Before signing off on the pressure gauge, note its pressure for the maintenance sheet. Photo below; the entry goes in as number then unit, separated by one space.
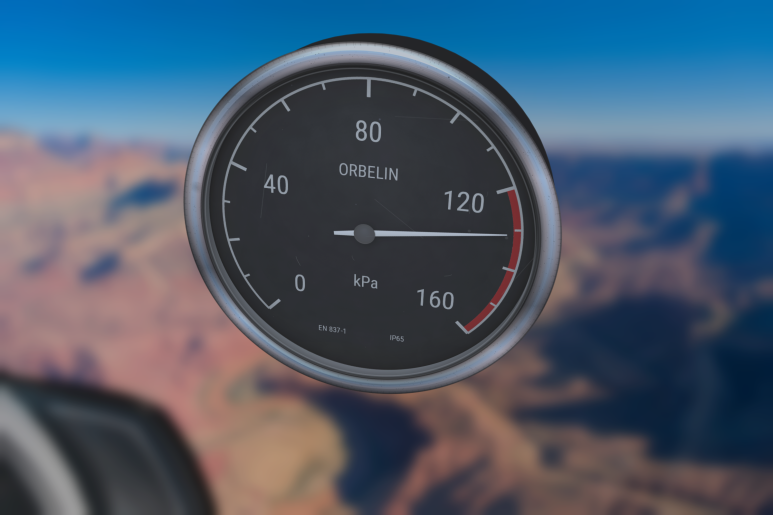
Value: 130 kPa
